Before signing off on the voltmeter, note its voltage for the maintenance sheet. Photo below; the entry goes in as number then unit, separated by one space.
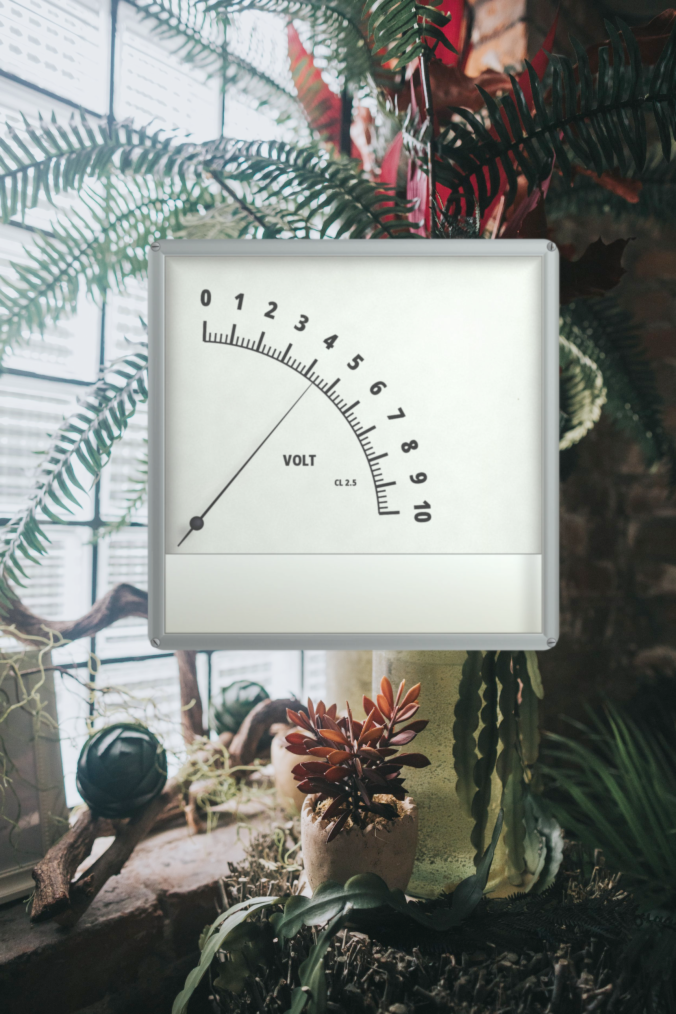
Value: 4.4 V
